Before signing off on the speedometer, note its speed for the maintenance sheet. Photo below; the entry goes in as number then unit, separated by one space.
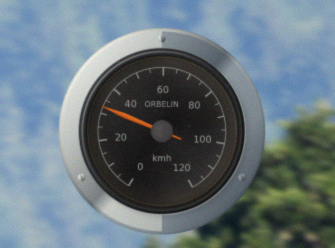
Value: 32.5 km/h
